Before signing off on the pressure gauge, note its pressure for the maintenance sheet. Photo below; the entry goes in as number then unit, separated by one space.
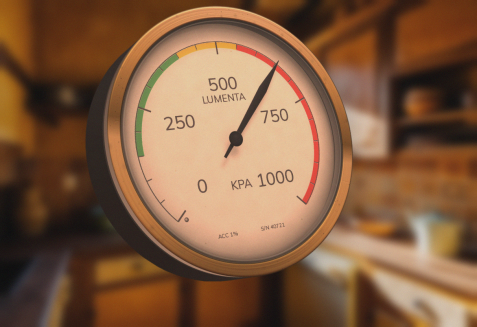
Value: 650 kPa
